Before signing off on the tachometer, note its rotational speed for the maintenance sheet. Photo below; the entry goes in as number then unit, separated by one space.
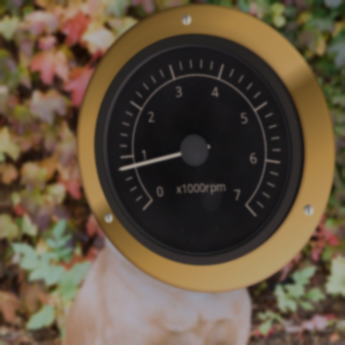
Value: 800 rpm
